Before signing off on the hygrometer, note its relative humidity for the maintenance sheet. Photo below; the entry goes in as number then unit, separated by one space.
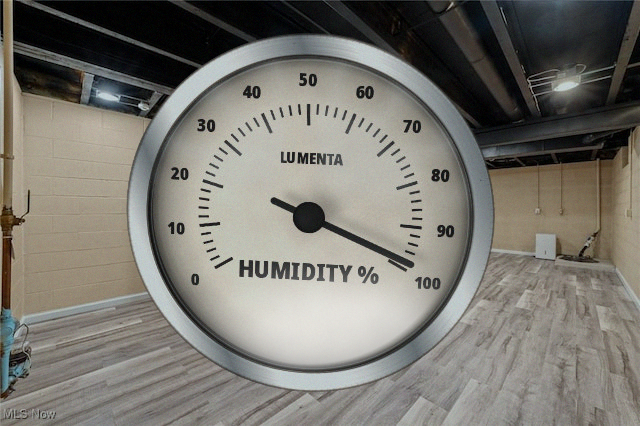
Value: 98 %
